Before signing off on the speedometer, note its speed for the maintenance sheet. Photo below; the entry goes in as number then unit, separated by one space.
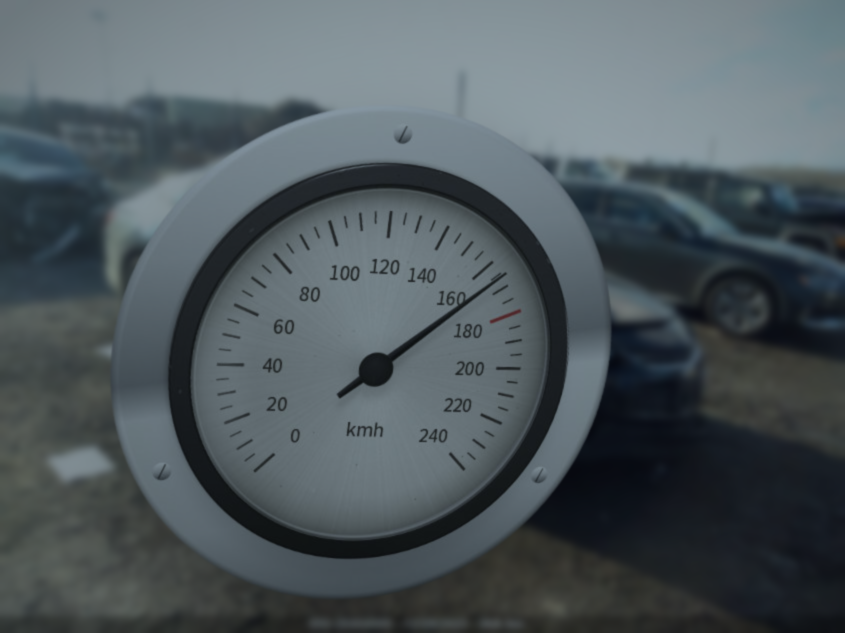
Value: 165 km/h
